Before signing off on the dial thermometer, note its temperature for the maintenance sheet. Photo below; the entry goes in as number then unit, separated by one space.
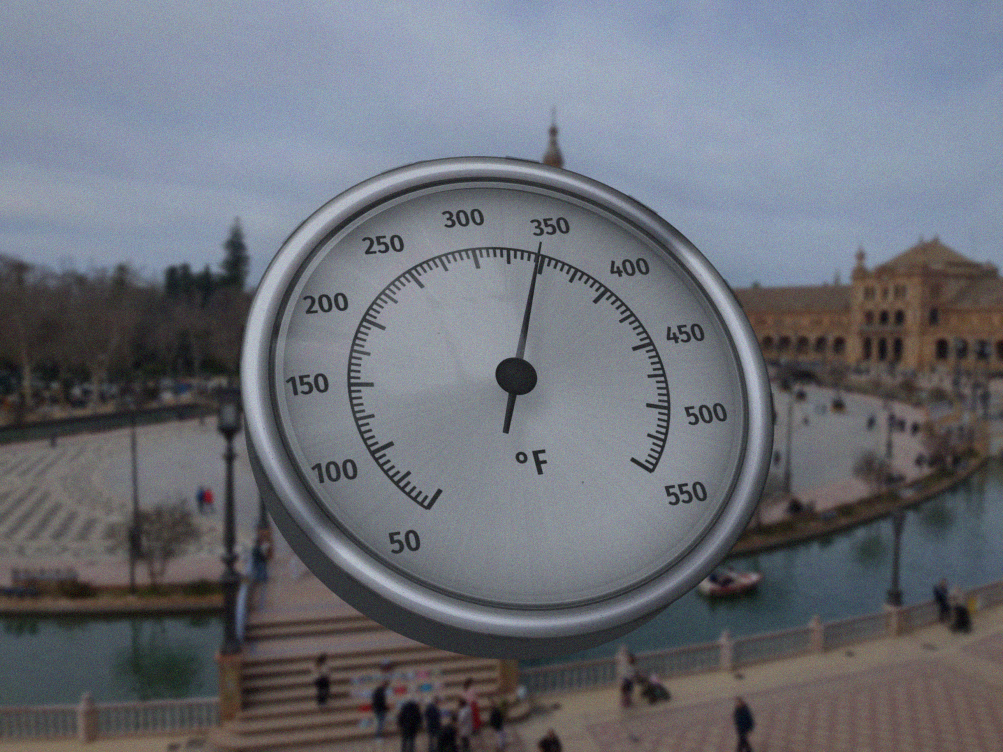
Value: 345 °F
